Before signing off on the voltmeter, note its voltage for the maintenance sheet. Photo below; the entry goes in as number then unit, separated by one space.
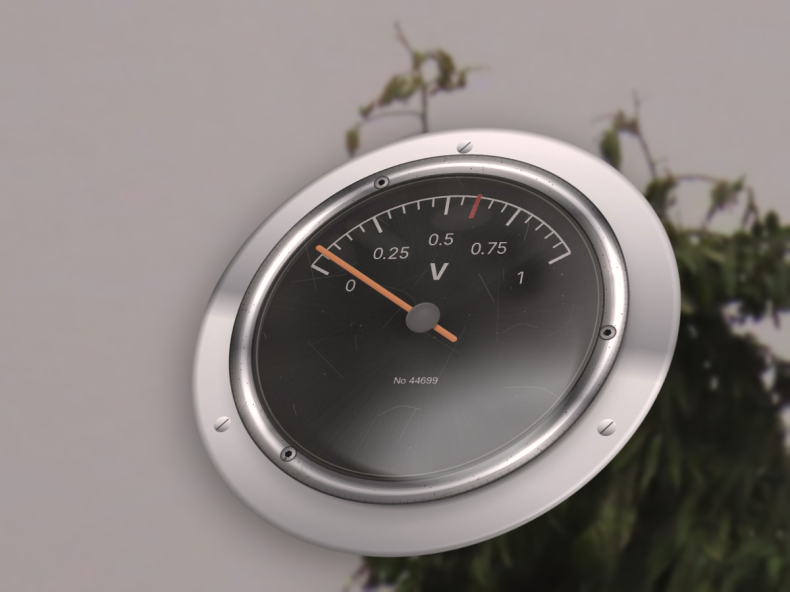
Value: 0.05 V
